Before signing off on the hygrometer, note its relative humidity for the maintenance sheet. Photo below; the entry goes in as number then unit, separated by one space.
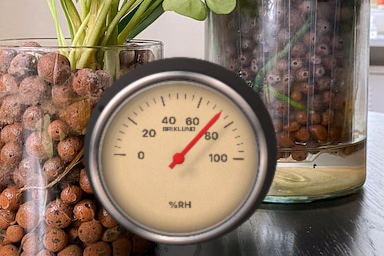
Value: 72 %
